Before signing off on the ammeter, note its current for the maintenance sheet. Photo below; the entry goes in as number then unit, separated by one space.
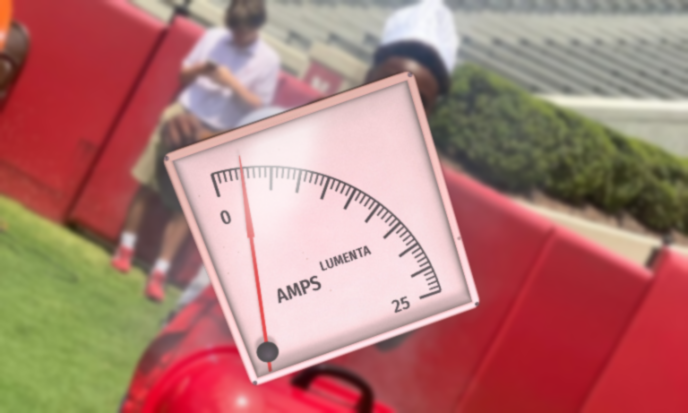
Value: 2.5 A
